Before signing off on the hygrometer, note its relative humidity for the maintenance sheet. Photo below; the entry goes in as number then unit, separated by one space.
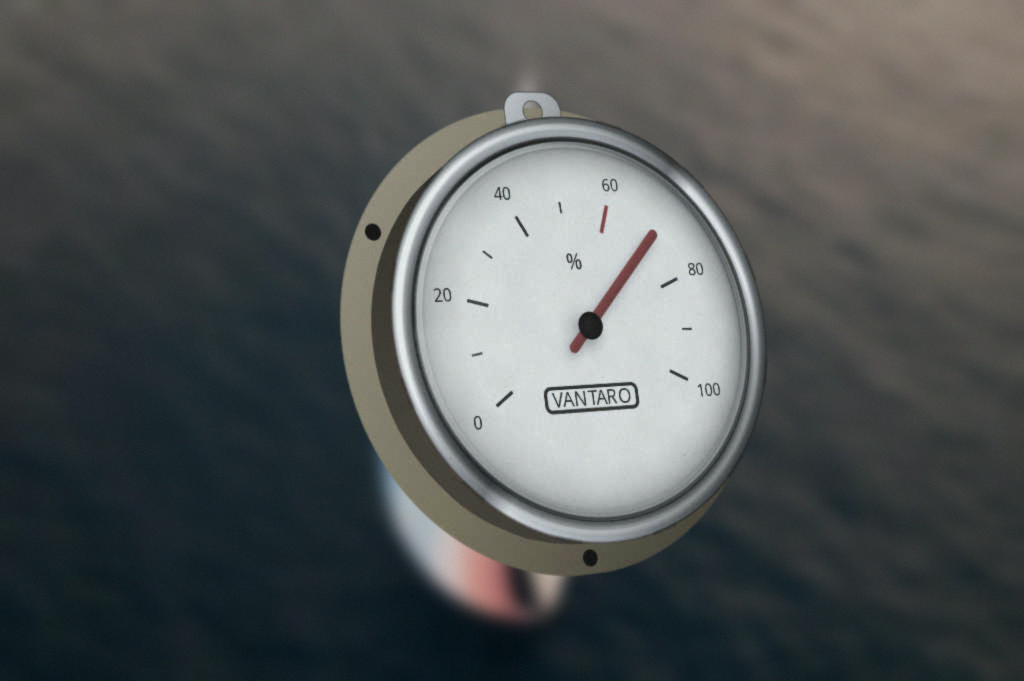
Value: 70 %
